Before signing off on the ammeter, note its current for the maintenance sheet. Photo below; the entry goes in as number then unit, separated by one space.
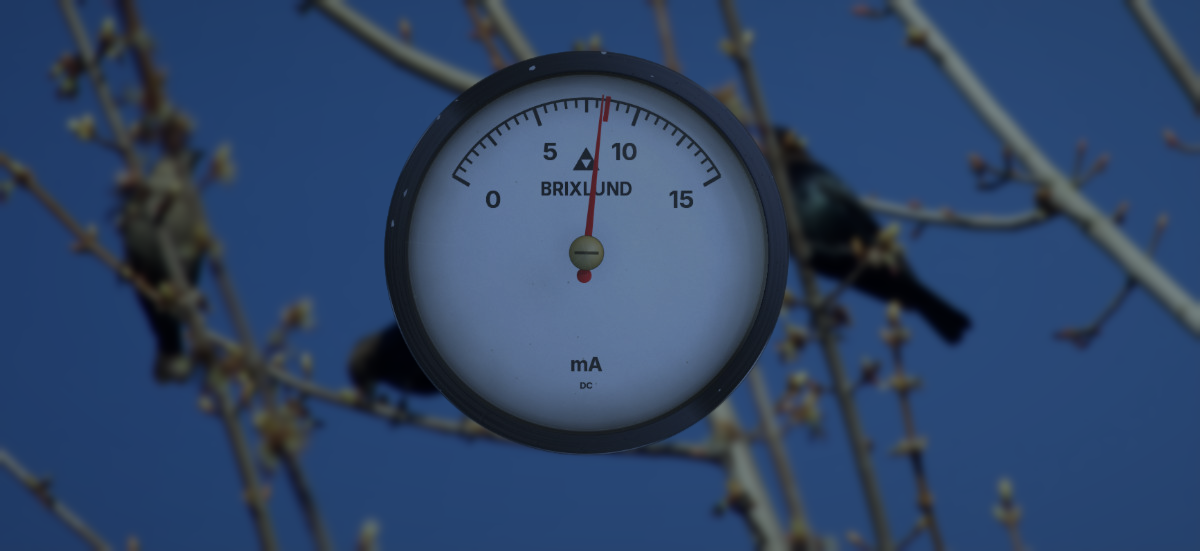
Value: 8.25 mA
